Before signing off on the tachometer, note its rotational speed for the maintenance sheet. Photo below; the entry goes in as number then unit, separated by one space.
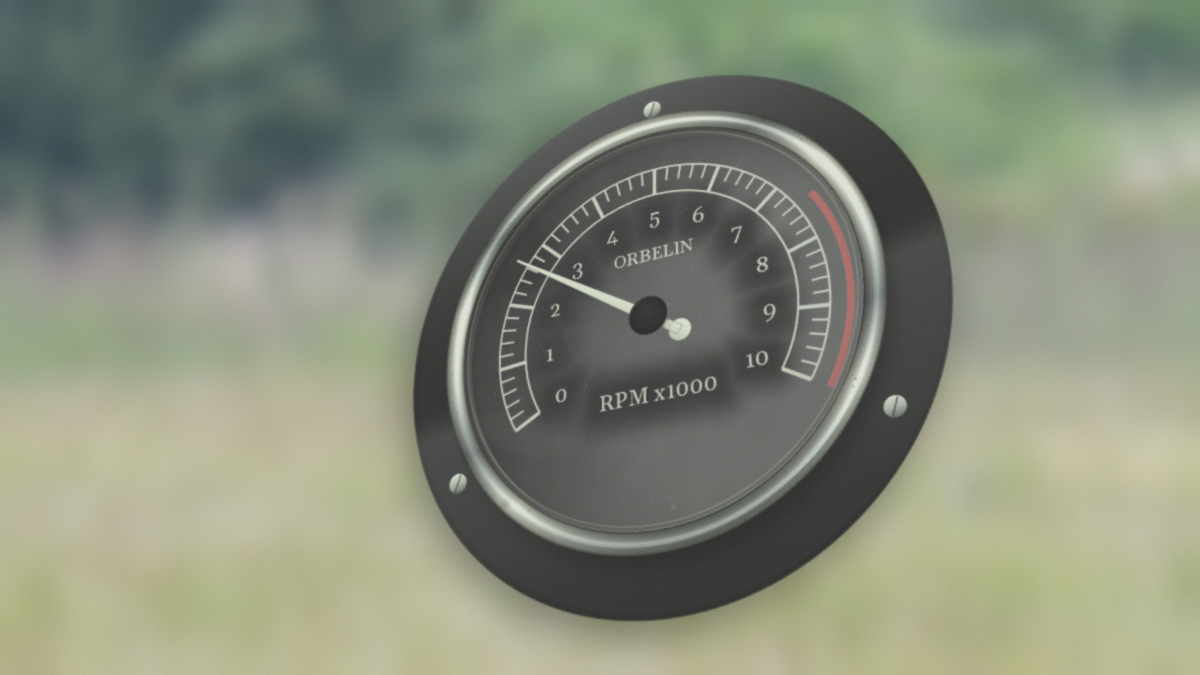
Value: 2600 rpm
